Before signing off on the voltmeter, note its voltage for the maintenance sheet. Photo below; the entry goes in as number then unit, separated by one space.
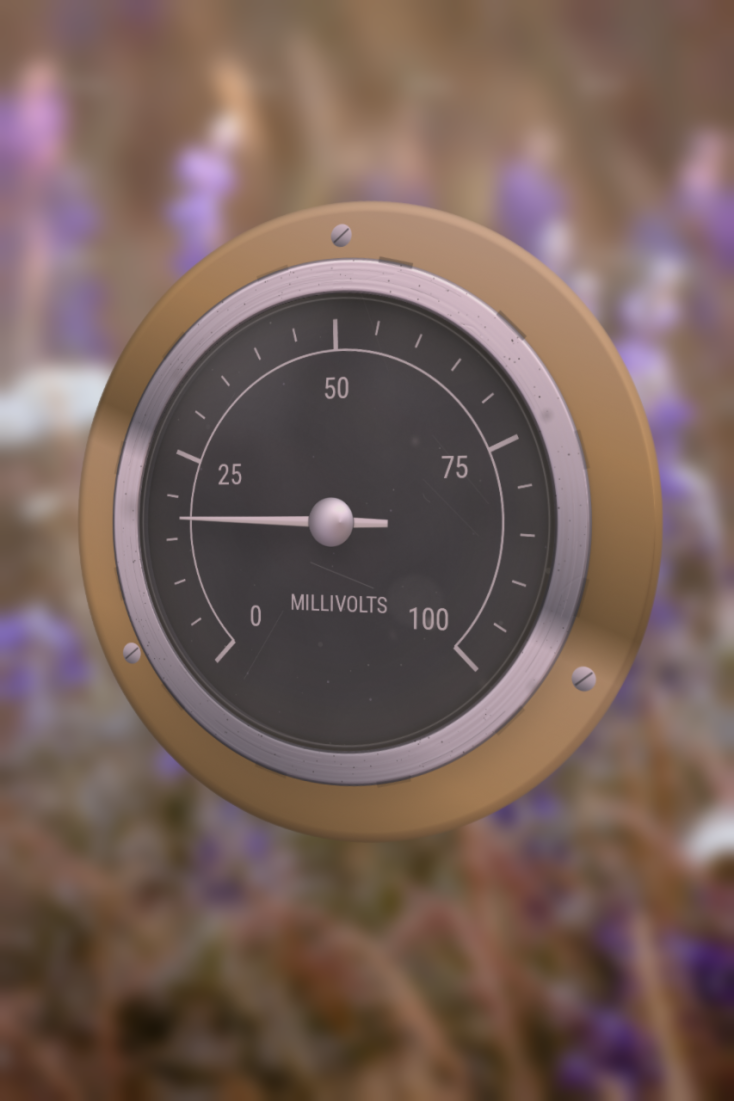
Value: 17.5 mV
